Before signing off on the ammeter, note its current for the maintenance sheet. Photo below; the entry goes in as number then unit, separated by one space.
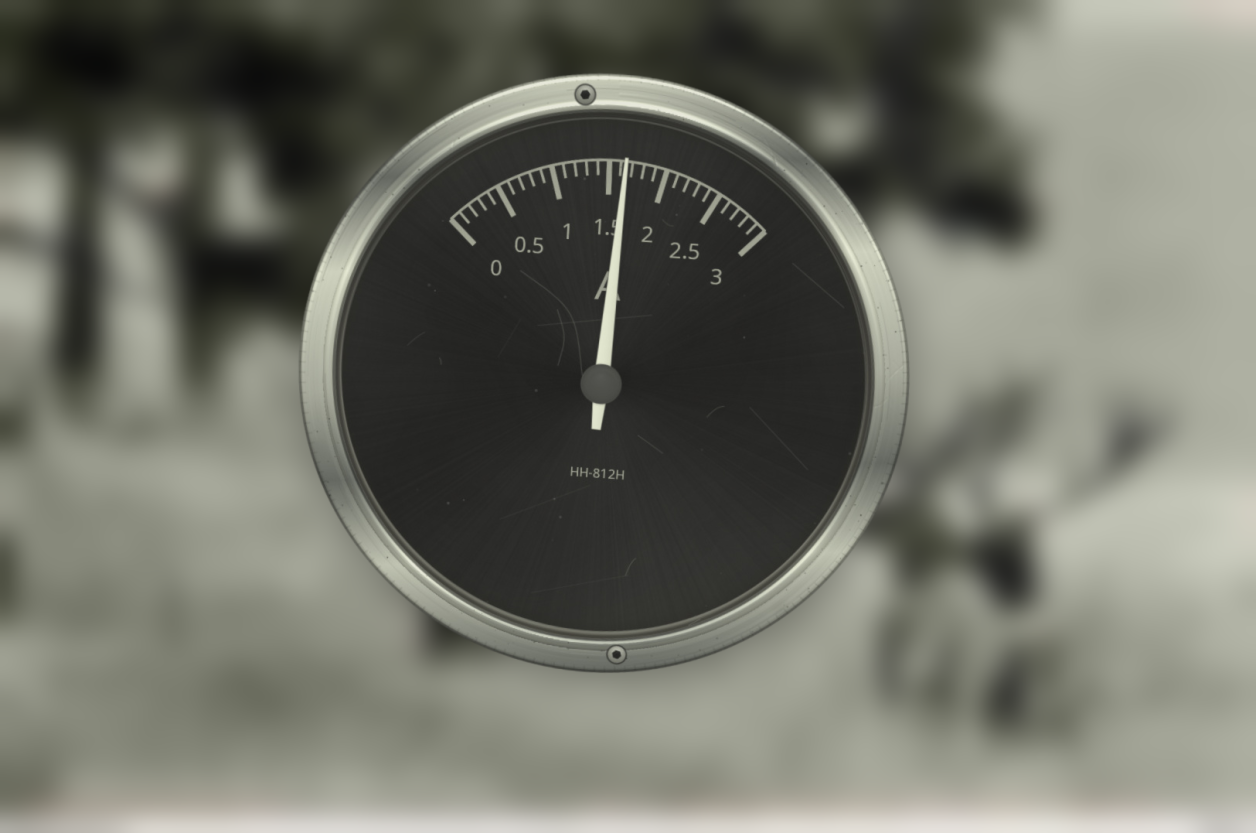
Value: 1.65 A
